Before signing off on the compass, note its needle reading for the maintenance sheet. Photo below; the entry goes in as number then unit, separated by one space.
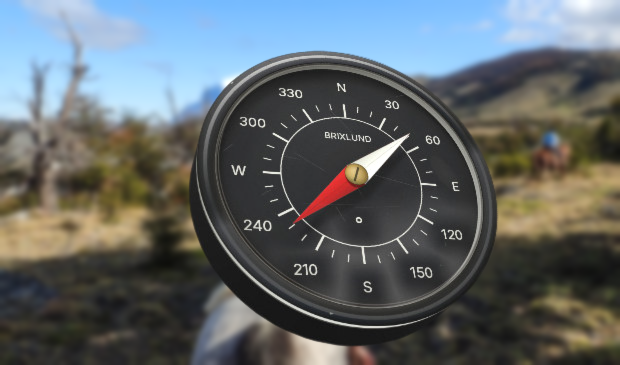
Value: 230 °
